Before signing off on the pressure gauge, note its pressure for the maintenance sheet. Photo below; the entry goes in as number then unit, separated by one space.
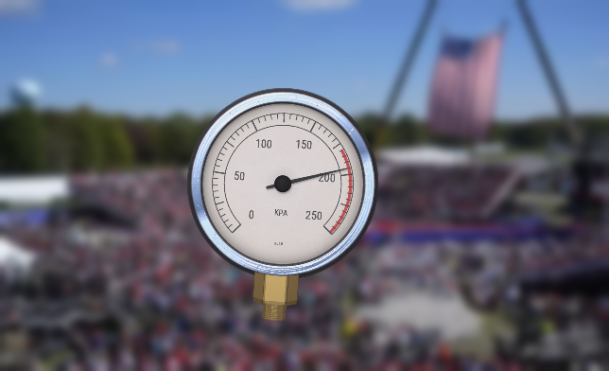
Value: 195 kPa
